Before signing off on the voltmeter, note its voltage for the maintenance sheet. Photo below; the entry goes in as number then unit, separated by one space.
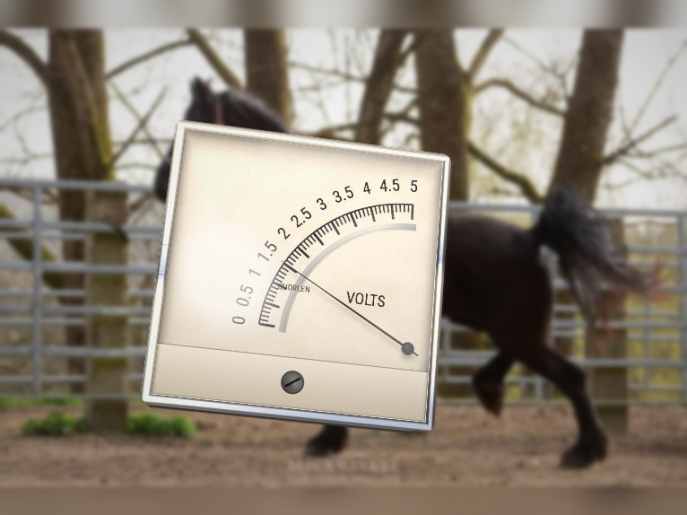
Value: 1.5 V
